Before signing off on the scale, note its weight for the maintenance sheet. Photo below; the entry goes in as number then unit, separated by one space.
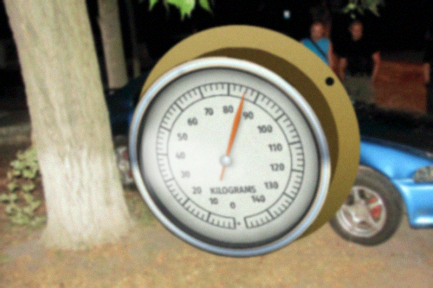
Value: 86 kg
